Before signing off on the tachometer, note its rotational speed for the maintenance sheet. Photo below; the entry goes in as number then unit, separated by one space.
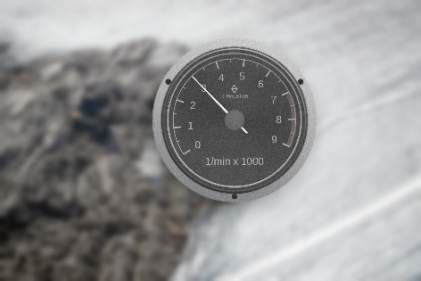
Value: 3000 rpm
